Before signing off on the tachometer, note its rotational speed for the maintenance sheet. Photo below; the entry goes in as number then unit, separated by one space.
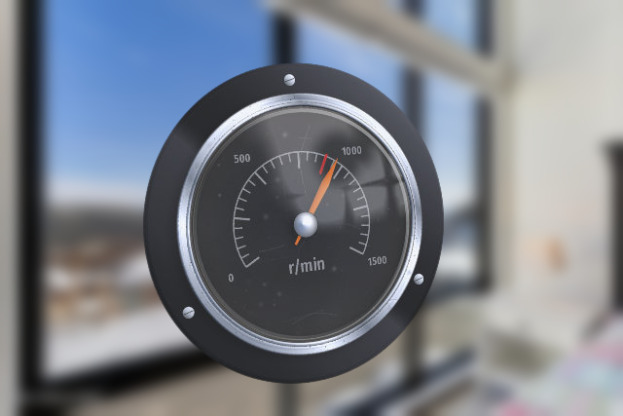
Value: 950 rpm
